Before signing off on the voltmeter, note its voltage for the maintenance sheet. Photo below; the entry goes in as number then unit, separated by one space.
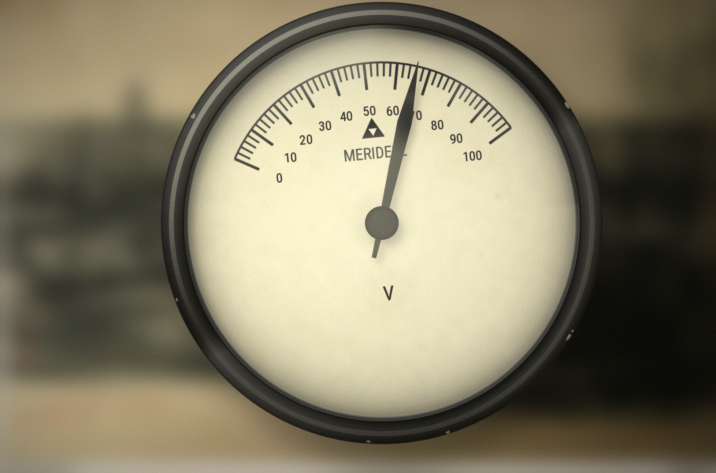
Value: 66 V
